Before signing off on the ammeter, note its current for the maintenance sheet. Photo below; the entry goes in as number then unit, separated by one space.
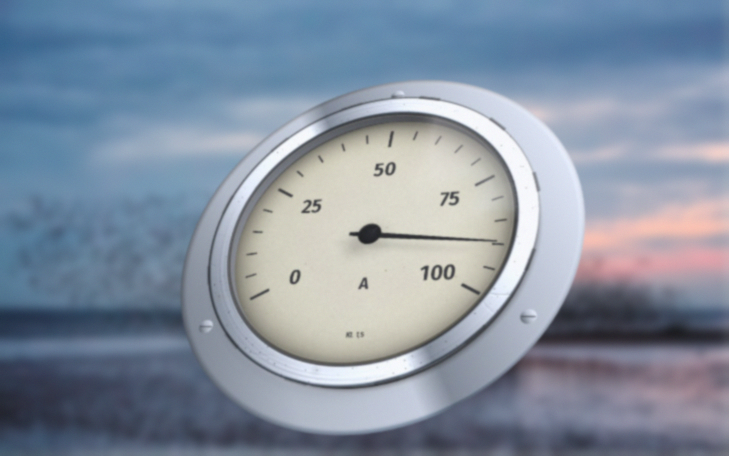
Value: 90 A
